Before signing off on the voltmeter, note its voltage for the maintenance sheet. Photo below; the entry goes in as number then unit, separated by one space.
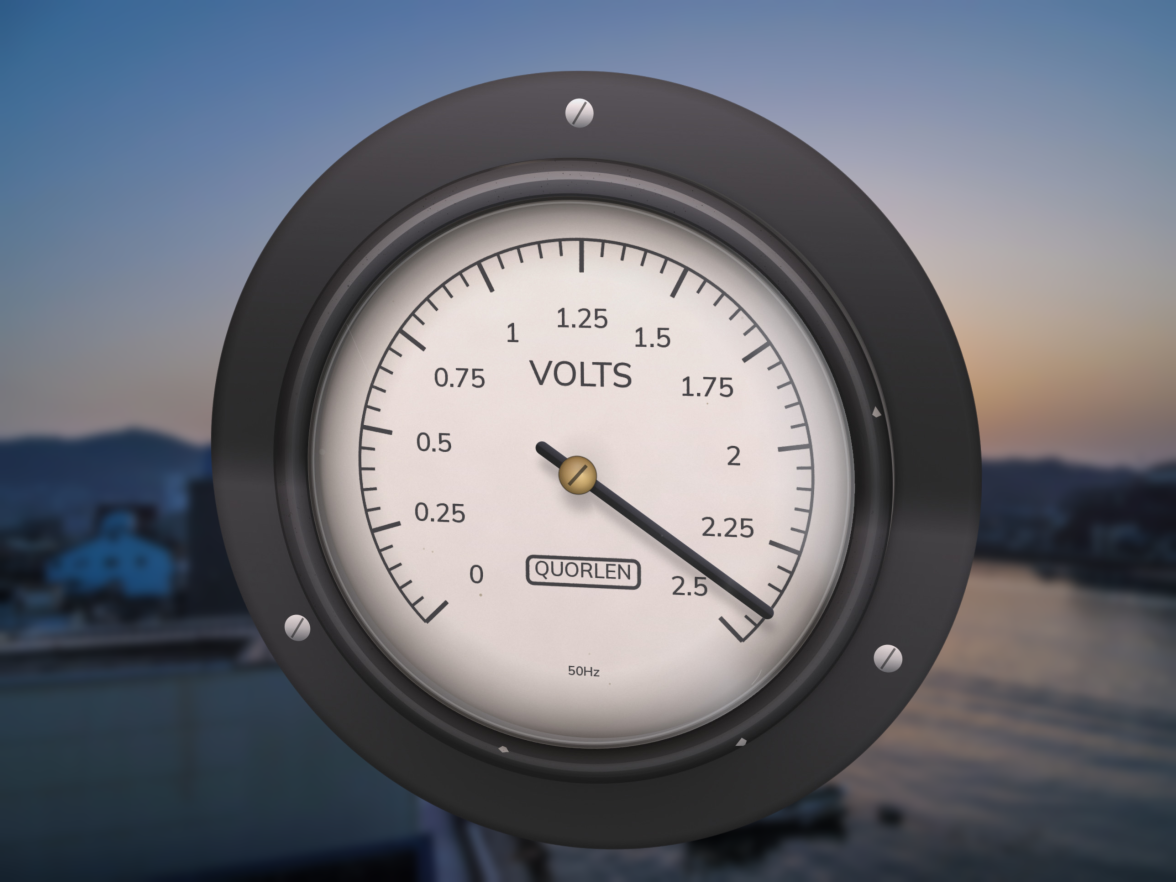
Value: 2.4 V
